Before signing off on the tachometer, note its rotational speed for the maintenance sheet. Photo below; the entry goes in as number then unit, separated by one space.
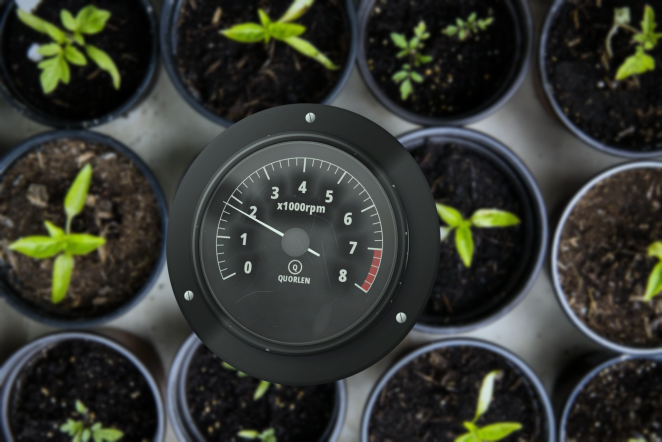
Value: 1800 rpm
